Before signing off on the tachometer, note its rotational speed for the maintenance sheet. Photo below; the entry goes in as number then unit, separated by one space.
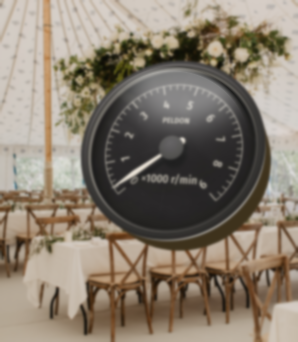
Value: 200 rpm
